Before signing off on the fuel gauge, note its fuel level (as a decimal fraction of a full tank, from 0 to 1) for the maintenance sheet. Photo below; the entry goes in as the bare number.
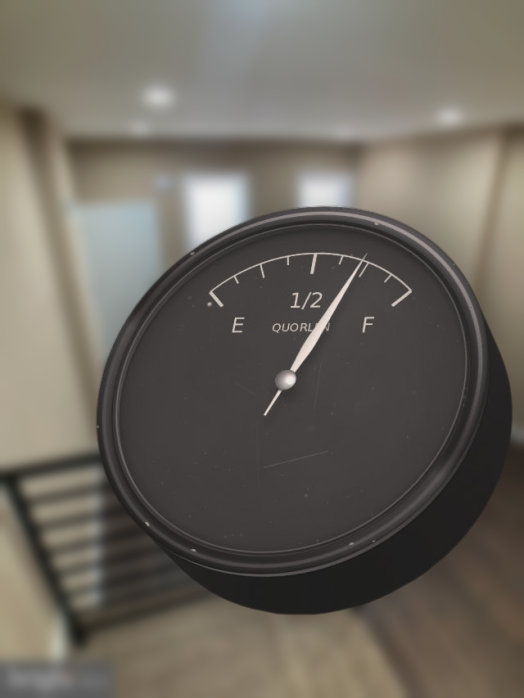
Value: 0.75
